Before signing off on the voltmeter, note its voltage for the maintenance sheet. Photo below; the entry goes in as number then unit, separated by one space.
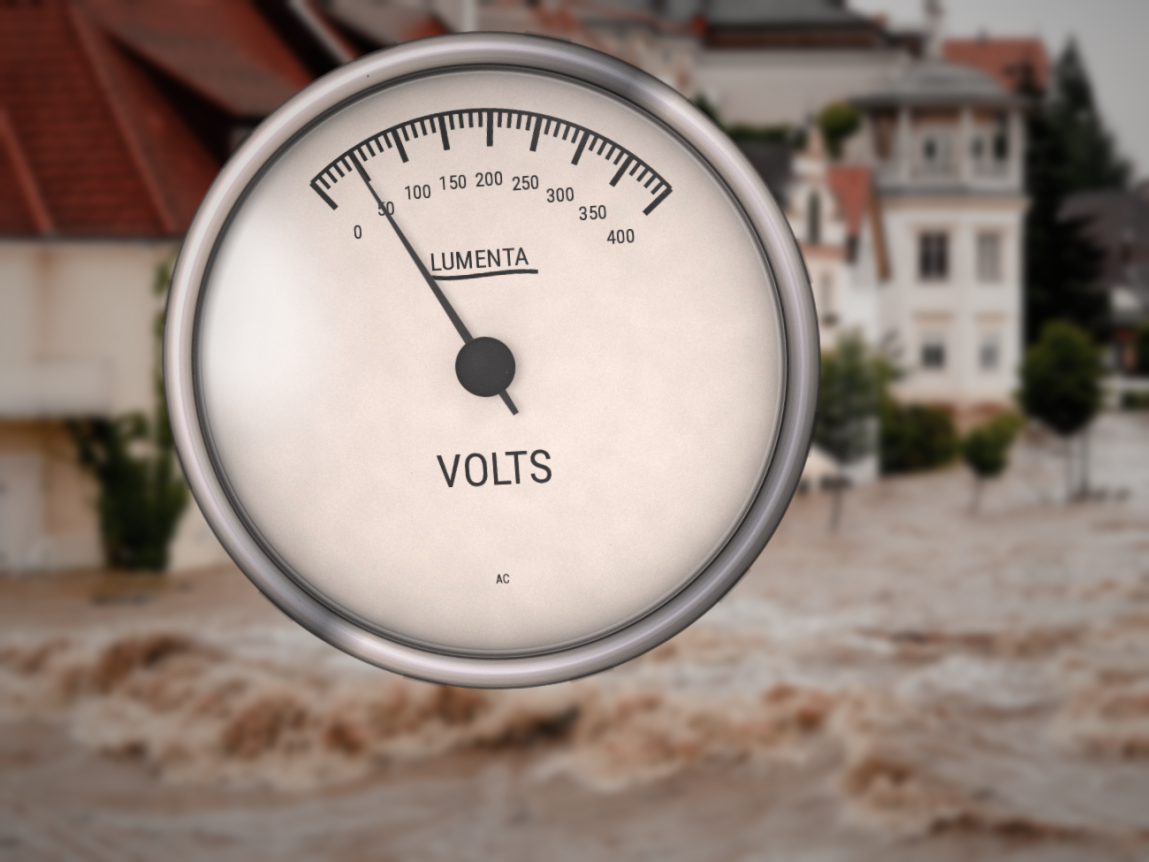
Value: 50 V
